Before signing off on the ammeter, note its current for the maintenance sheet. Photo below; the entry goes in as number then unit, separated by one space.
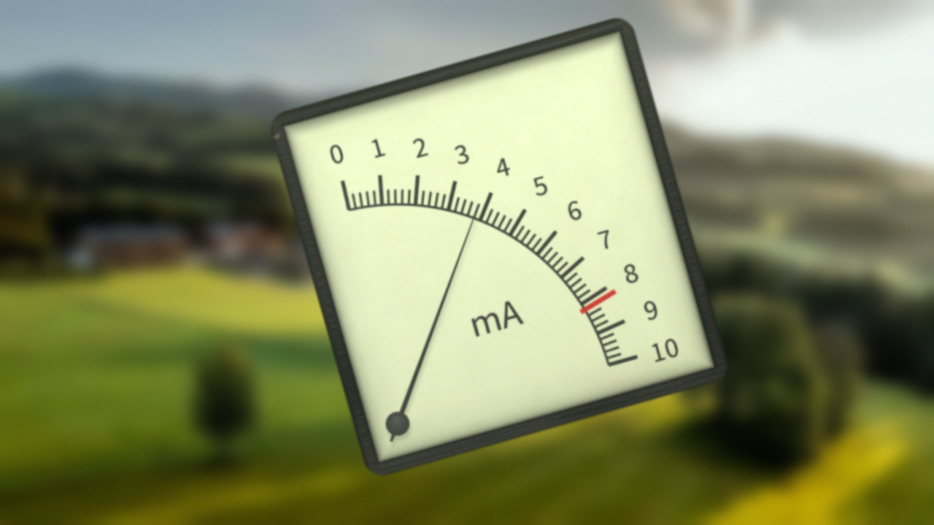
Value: 3.8 mA
